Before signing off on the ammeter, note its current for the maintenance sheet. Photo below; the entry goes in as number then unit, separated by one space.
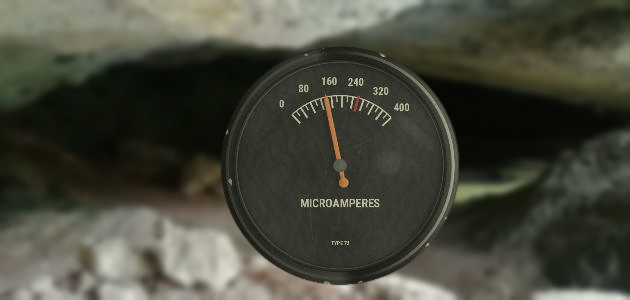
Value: 140 µA
